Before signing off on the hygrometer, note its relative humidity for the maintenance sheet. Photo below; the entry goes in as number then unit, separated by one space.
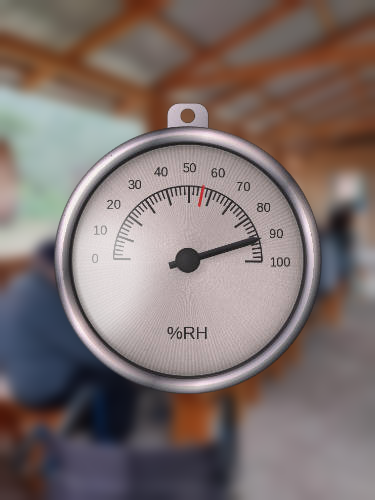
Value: 90 %
